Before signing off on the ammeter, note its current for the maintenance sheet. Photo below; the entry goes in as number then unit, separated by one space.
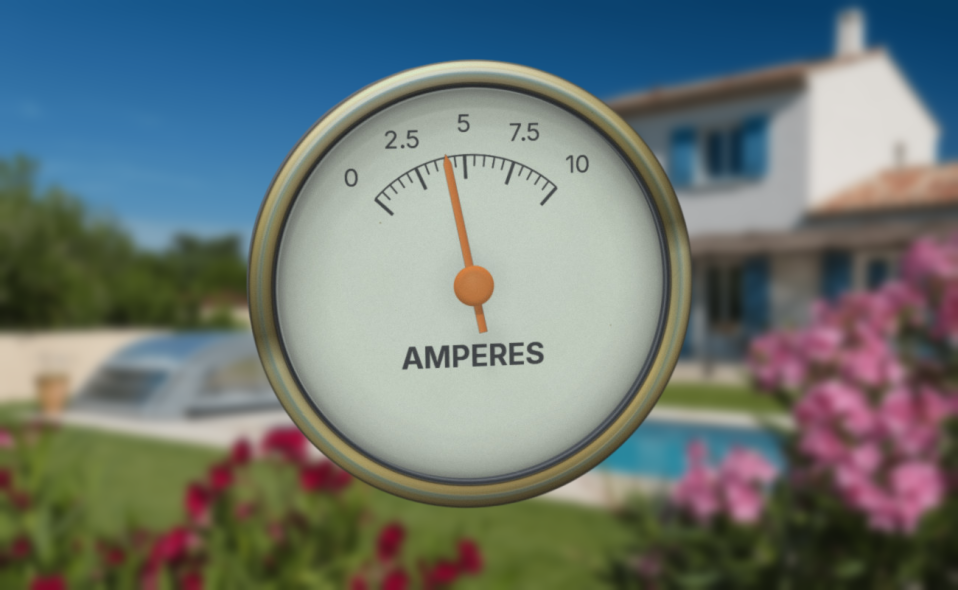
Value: 4 A
